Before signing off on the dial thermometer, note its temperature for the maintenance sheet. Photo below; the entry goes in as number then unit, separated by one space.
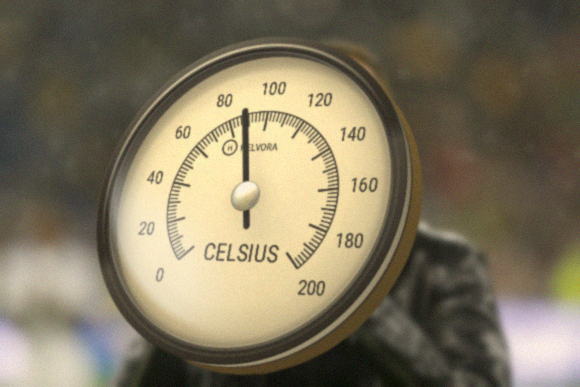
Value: 90 °C
